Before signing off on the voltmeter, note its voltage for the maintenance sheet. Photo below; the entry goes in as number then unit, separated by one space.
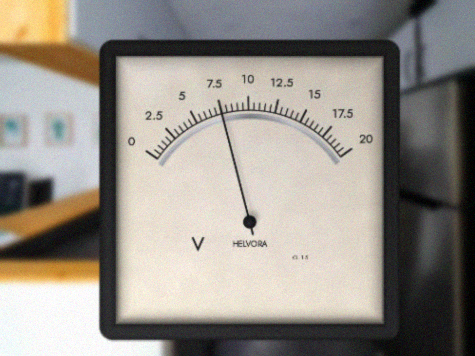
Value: 7.5 V
